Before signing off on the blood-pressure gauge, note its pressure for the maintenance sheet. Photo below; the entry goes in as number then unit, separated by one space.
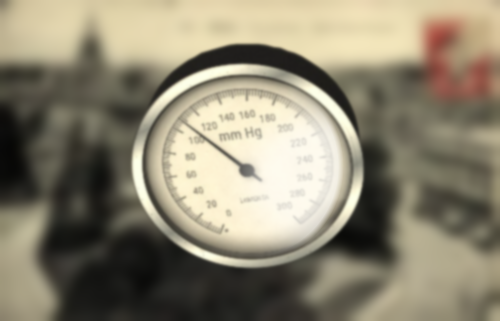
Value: 110 mmHg
